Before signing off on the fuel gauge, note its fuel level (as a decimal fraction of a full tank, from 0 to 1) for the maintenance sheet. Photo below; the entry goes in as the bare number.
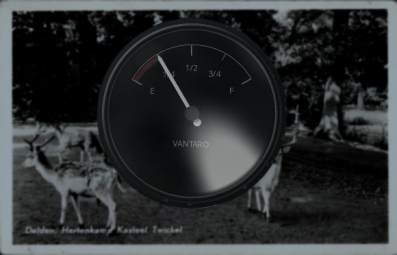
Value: 0.25
